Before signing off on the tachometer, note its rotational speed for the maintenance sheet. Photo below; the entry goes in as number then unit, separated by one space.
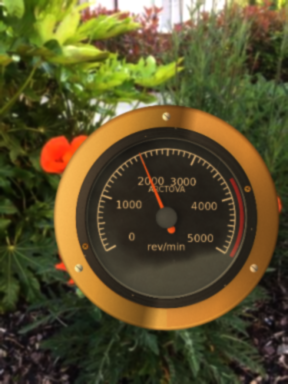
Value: 2000 rpm
